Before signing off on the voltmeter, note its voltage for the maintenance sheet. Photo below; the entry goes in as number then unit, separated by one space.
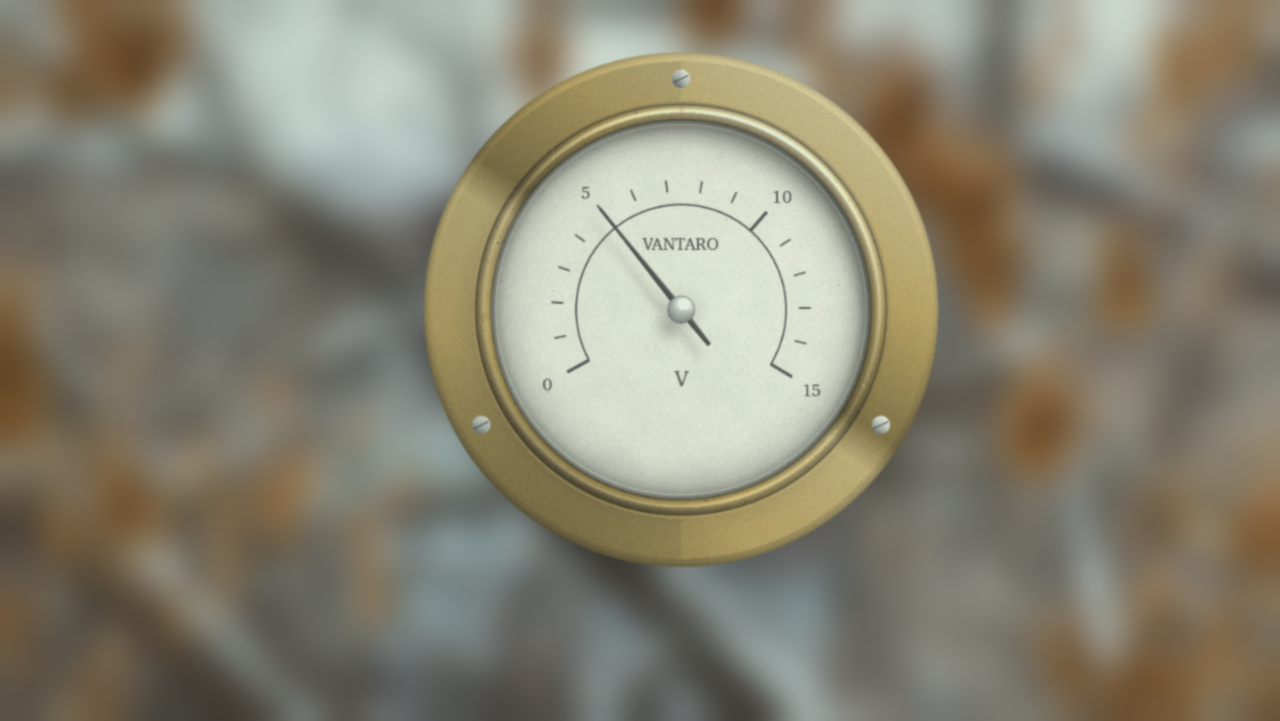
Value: 5 V
